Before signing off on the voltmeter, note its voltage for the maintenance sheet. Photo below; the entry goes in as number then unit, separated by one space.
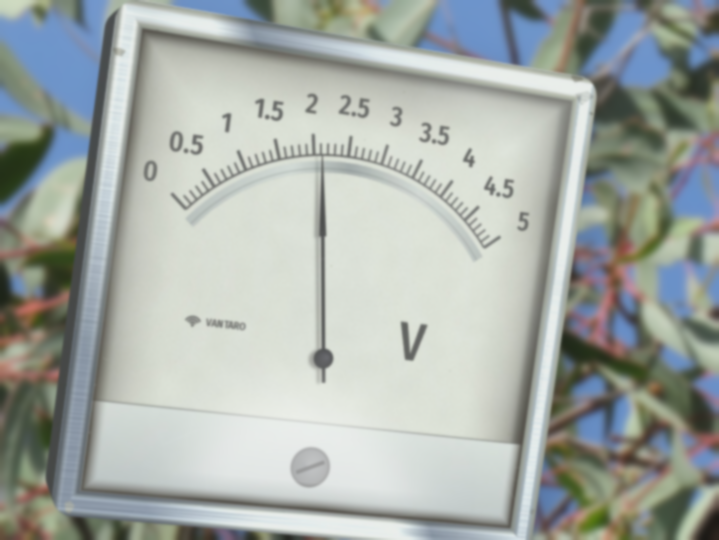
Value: 2.1 V
